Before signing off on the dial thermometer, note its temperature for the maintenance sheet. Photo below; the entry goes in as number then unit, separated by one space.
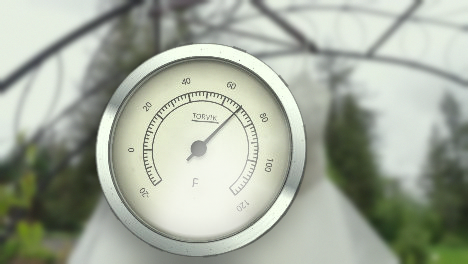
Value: 70 °F
